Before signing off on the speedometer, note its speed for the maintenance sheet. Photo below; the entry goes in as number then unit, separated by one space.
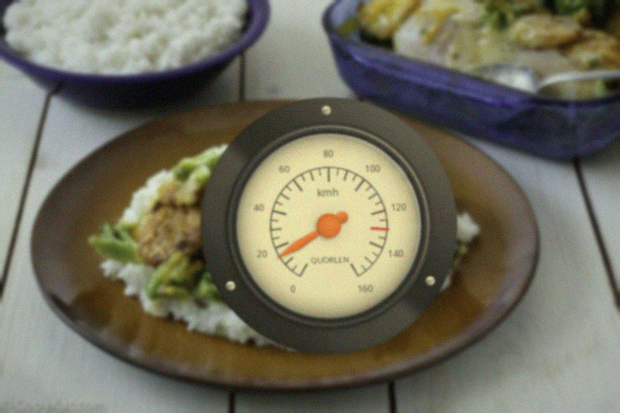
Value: 15 km/h
